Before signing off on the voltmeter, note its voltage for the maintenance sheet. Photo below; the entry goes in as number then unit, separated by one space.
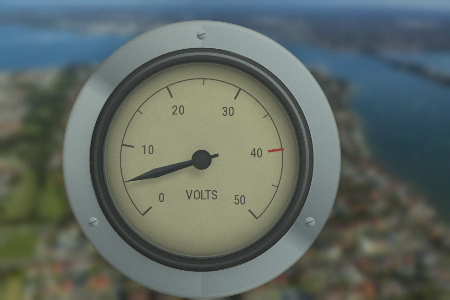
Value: 5 V
